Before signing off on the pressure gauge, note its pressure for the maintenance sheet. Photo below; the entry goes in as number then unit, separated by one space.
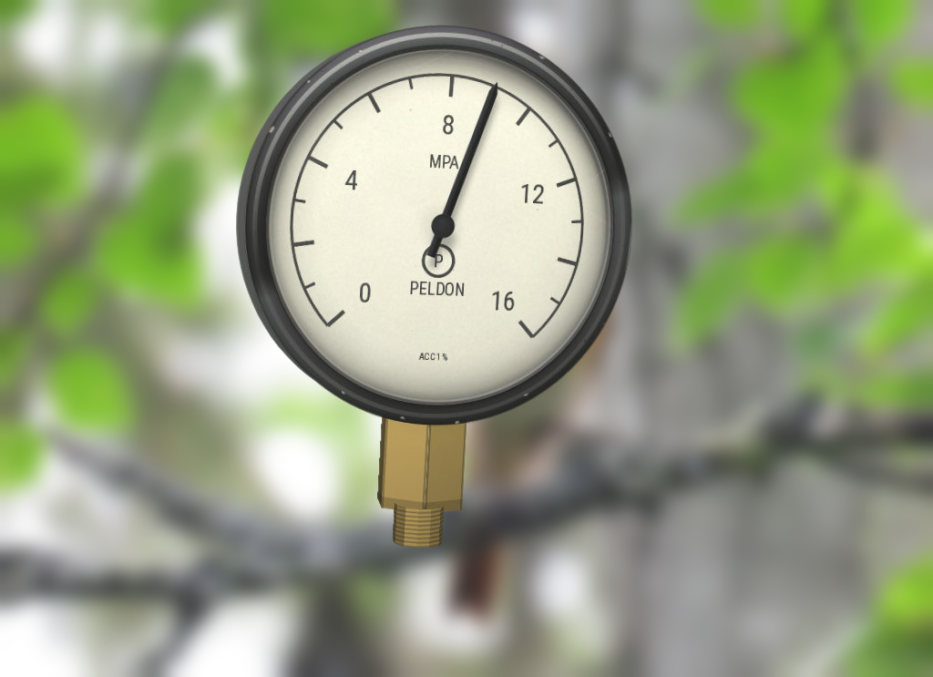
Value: 9 MPa
